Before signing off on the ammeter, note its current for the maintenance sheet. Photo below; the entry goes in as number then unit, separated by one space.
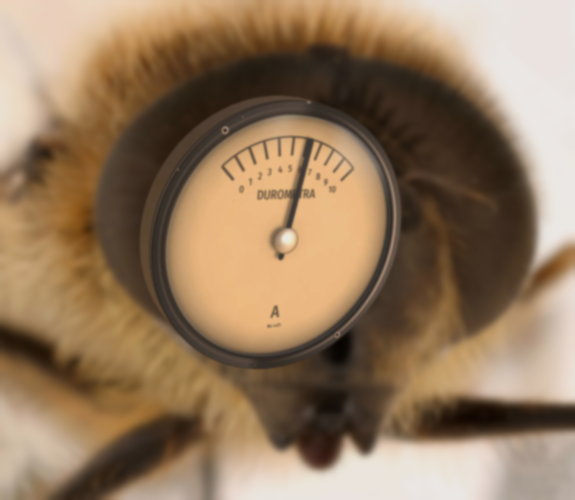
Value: 6 A
